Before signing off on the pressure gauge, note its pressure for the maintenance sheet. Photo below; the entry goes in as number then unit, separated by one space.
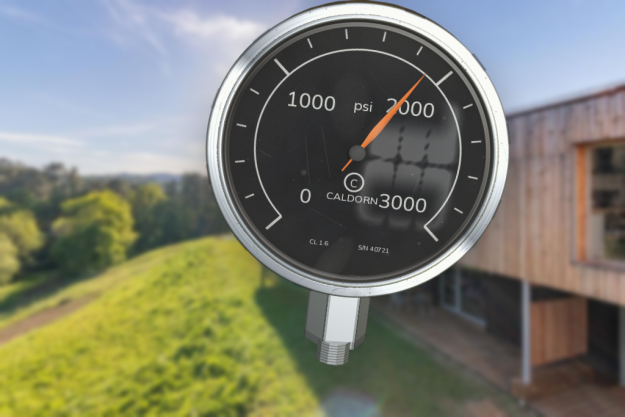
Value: 1900 psi
